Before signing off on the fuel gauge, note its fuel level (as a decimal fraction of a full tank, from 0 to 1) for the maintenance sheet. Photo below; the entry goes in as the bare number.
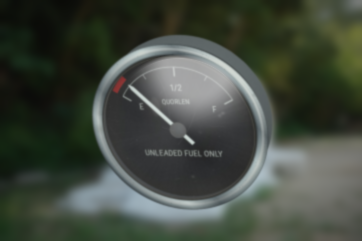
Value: 0.125
